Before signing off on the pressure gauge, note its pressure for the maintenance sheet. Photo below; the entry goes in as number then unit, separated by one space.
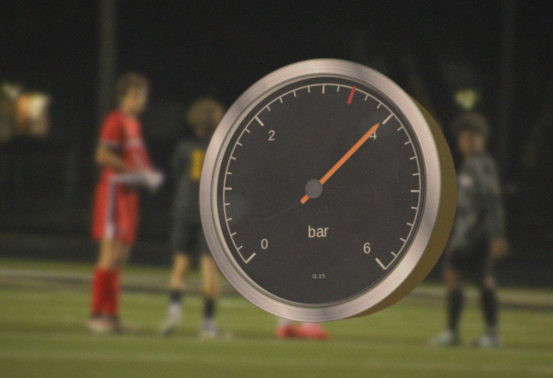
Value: 4 bar
